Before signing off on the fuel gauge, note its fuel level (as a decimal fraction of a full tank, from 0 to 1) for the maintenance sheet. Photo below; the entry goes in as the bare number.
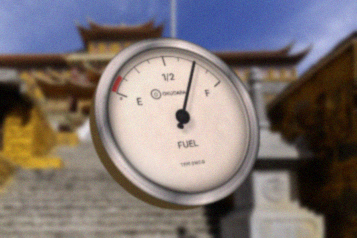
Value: 0.75
